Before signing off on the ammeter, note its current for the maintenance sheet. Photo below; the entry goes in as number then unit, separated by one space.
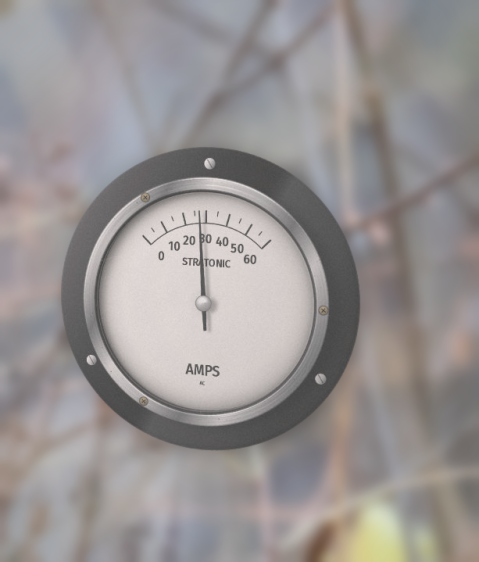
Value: 27.5 A
